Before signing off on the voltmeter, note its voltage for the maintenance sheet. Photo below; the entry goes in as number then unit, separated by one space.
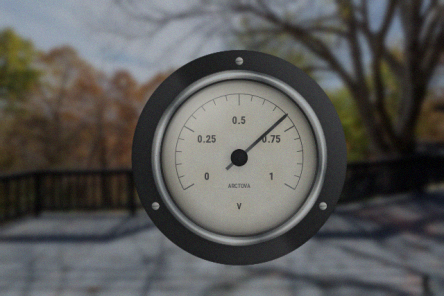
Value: 0.7 V
